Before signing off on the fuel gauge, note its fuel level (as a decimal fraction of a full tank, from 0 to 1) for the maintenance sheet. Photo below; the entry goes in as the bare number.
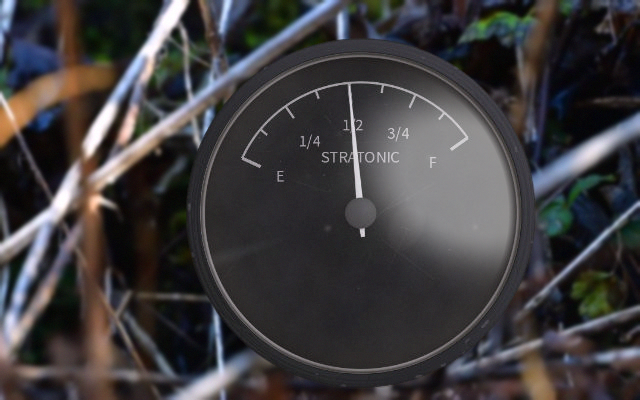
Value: 0.5
